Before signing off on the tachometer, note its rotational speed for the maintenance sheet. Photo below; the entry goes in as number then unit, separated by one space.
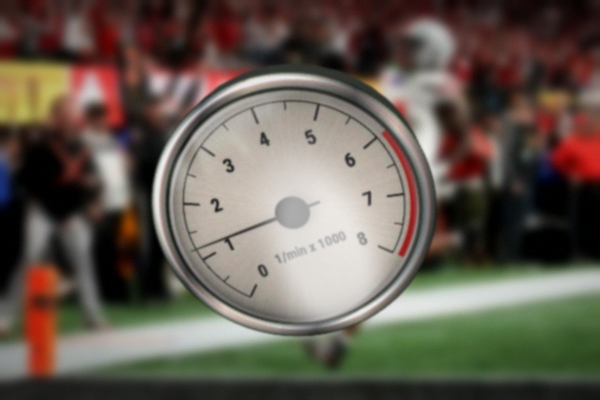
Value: 1250 rpm
